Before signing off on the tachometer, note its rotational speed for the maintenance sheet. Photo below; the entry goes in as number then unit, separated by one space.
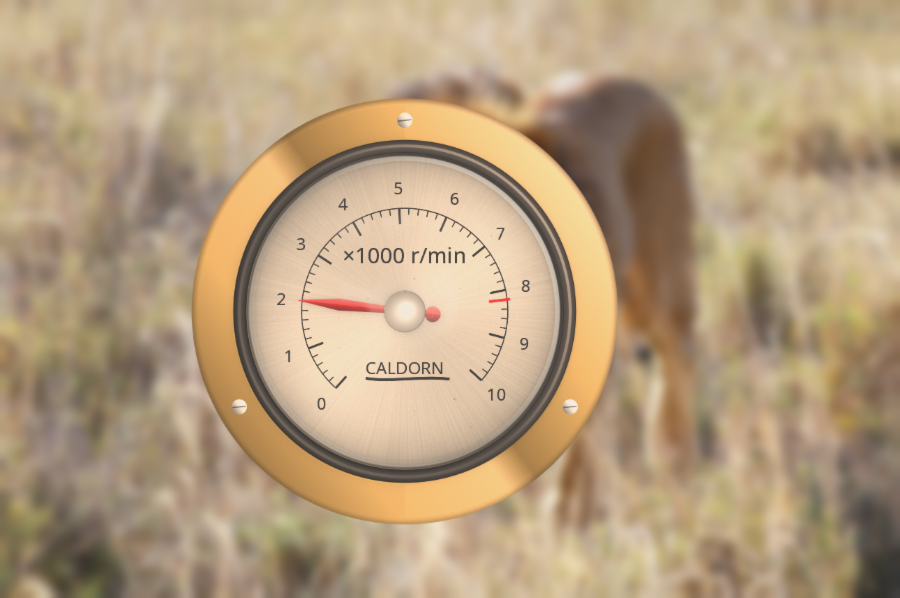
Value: 2000 rpm
